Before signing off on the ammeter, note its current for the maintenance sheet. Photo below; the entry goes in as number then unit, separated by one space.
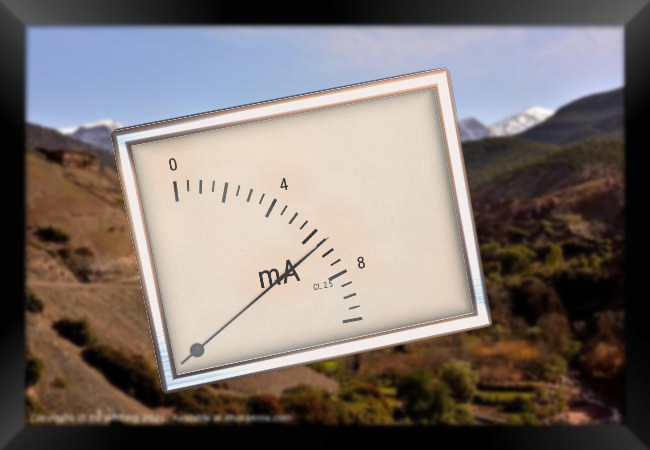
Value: 6.5 mA
